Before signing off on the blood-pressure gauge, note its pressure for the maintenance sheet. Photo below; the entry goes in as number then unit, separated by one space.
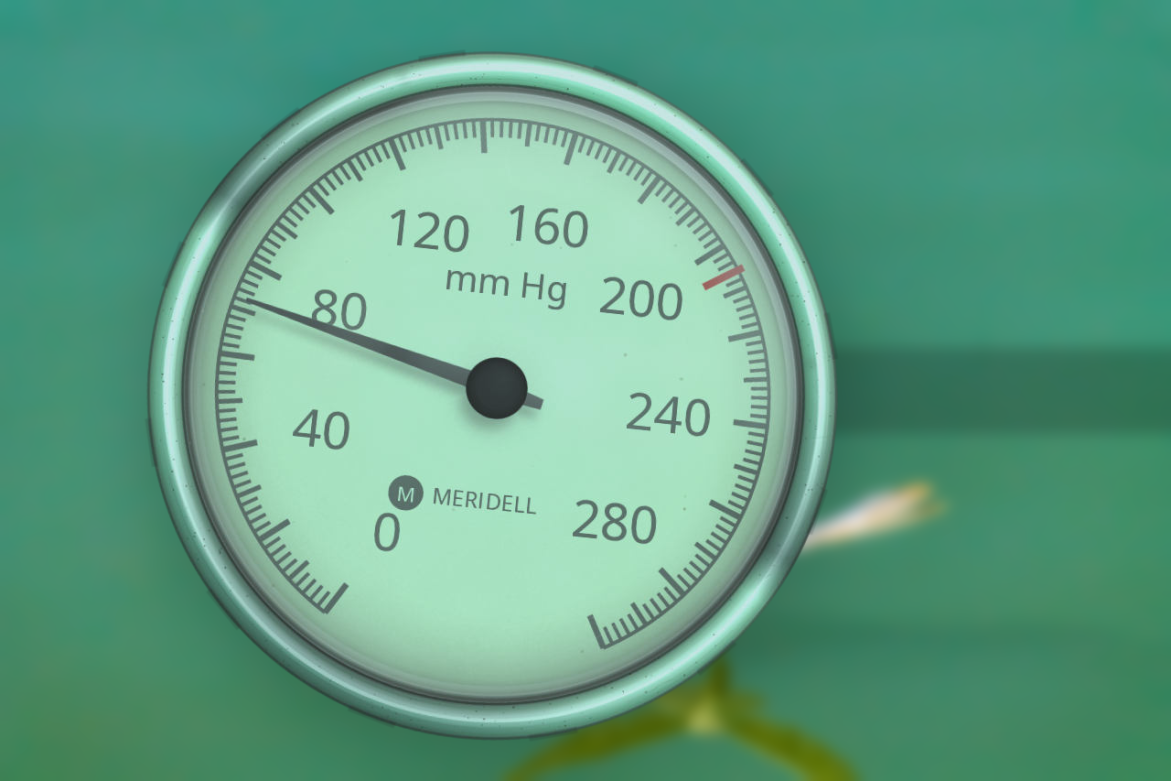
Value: 72 mmHg
